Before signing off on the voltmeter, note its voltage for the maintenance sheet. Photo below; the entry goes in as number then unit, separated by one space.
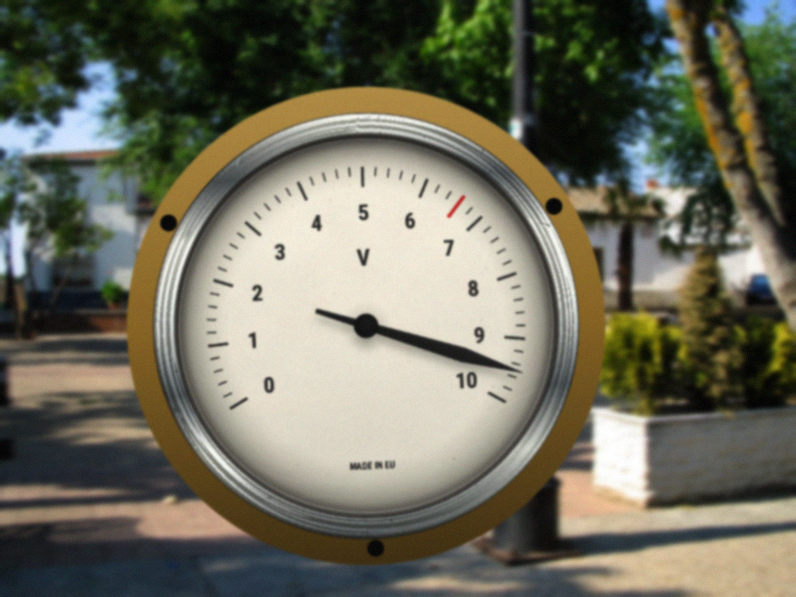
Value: 9.5 V
